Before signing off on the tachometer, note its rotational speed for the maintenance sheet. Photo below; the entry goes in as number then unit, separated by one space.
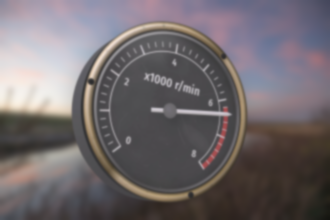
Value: 6400 rpm
